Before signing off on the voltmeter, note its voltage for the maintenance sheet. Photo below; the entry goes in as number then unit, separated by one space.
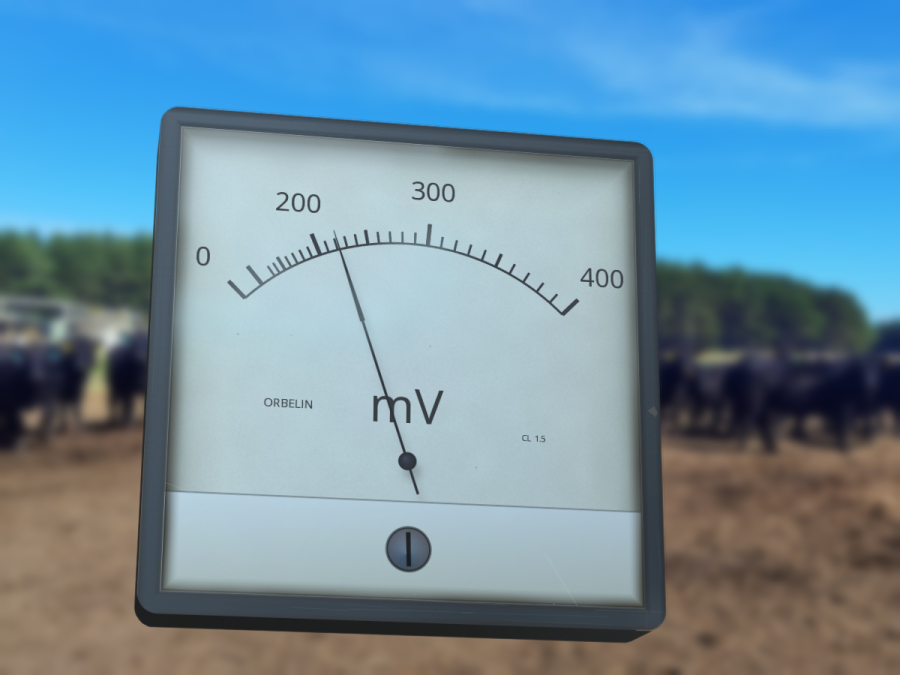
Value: 220 mV
